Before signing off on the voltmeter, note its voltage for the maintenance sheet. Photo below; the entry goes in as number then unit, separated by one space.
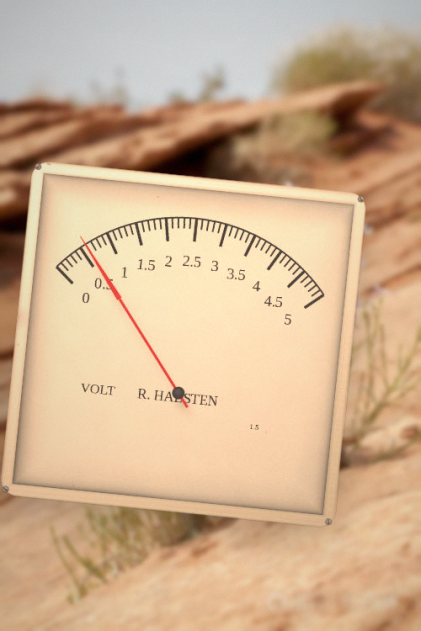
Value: 0.6 V
